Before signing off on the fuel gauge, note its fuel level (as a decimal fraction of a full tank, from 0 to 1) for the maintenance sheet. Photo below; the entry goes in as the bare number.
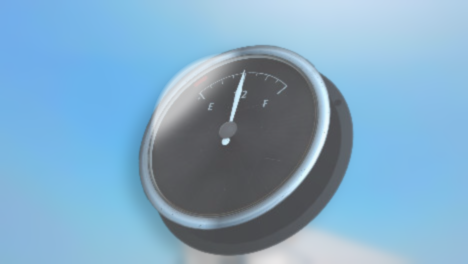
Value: 0.5
